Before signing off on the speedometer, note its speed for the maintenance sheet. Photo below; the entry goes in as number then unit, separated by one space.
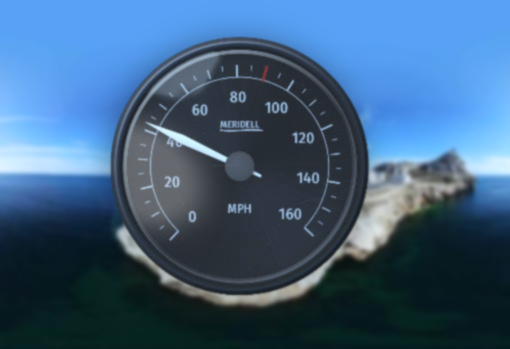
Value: 42.5 mph
